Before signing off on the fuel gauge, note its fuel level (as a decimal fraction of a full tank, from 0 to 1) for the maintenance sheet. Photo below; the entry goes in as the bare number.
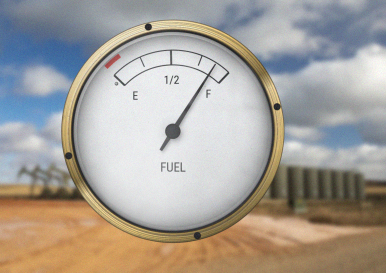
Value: 0.875
